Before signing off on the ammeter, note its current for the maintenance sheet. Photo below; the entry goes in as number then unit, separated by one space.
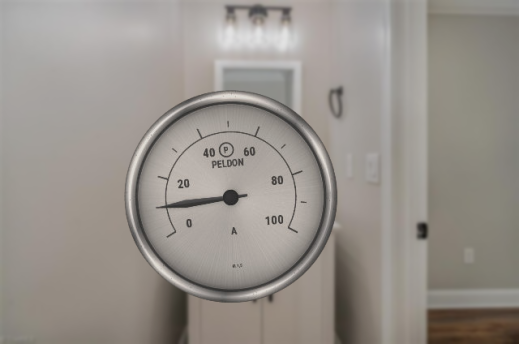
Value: 10 A
